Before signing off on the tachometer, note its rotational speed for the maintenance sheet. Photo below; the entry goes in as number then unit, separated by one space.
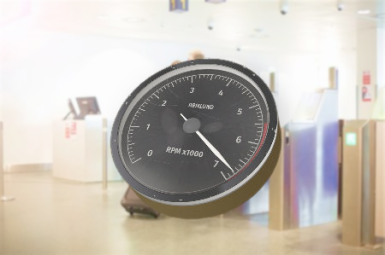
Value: 6800 rpm
